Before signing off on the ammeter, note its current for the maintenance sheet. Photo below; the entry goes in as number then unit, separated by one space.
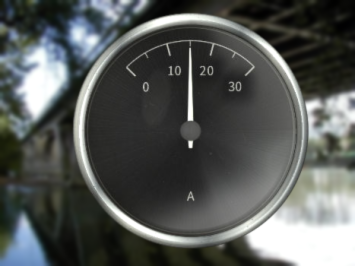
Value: 15 A
